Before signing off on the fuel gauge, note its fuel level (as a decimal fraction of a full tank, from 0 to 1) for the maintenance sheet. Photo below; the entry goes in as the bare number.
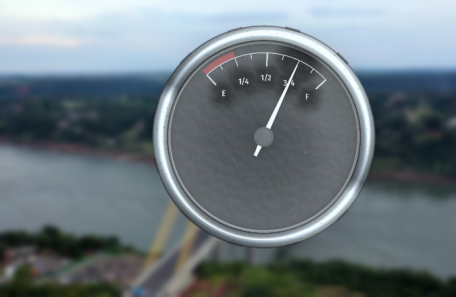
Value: 0.75
